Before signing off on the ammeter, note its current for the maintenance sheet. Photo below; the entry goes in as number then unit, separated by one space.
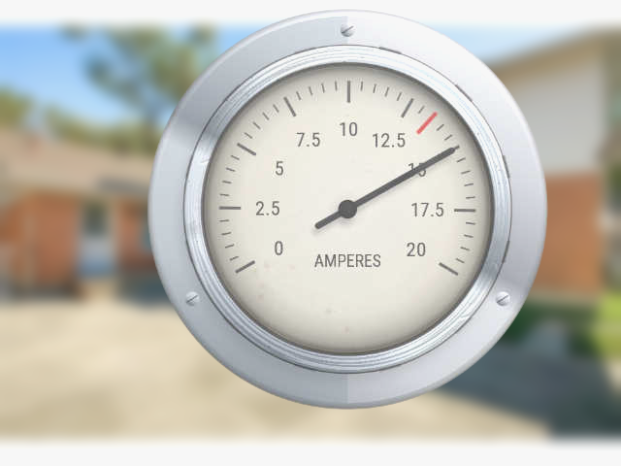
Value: 15 A
